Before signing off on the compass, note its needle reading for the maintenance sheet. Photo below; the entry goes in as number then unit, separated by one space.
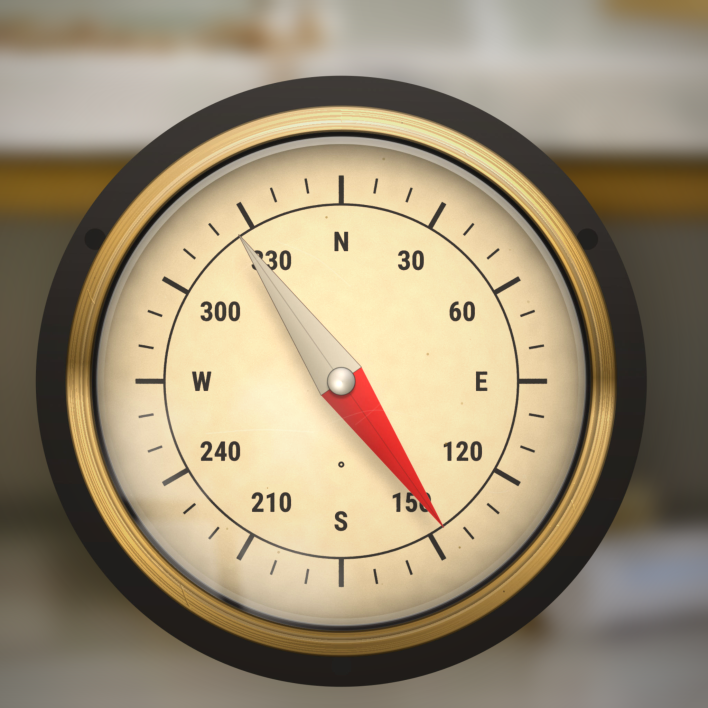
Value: 145 °
